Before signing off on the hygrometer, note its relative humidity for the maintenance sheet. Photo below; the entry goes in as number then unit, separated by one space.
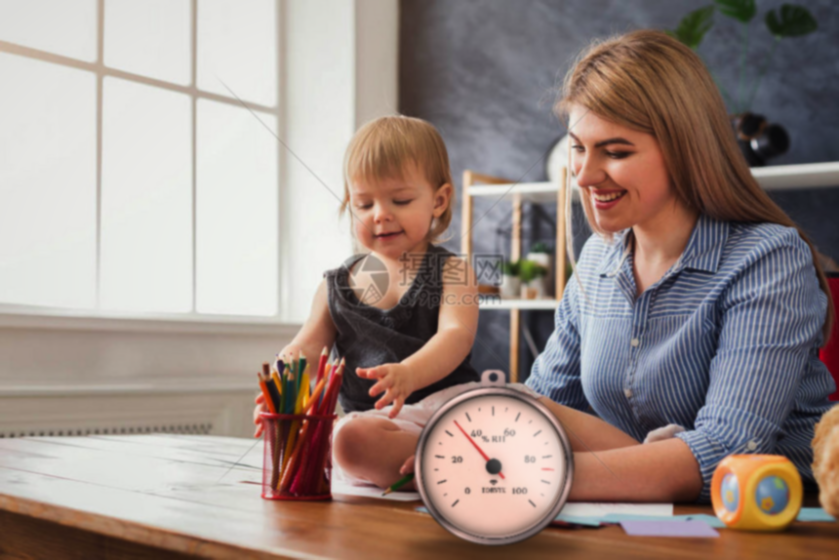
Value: 35 %
